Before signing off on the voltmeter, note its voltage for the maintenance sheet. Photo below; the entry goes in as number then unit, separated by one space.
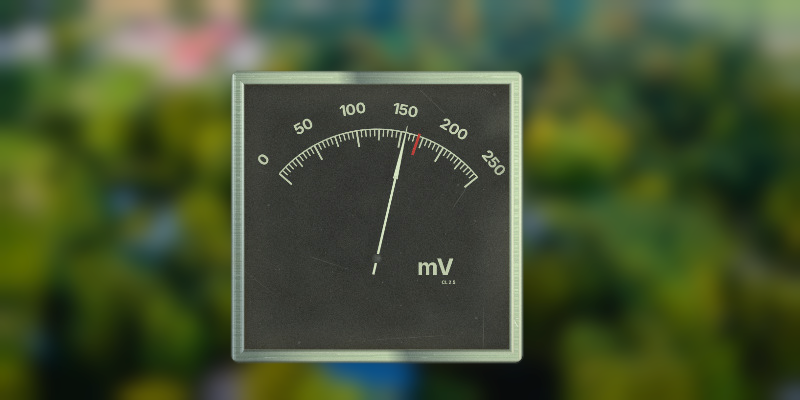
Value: 155 mV
